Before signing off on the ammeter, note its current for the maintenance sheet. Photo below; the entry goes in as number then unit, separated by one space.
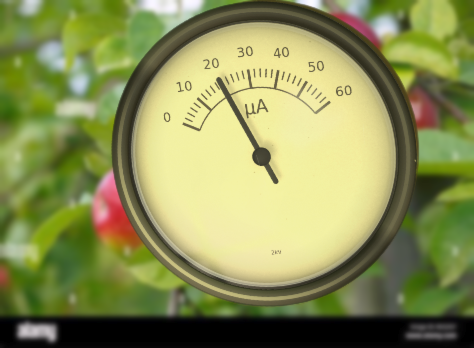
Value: 20 µA
